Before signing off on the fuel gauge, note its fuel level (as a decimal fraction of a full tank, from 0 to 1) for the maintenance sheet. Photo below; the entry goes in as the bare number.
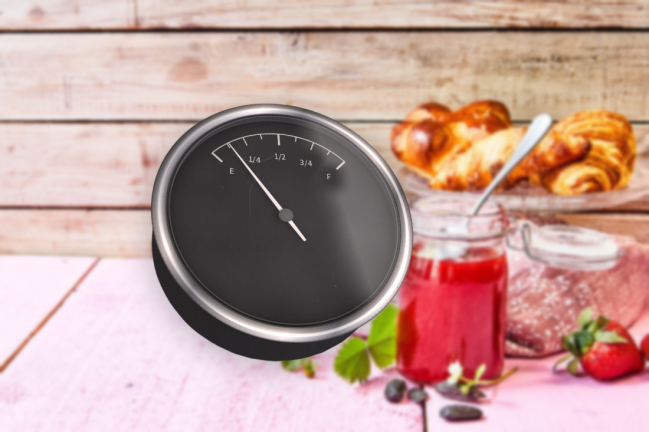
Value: 0.125
